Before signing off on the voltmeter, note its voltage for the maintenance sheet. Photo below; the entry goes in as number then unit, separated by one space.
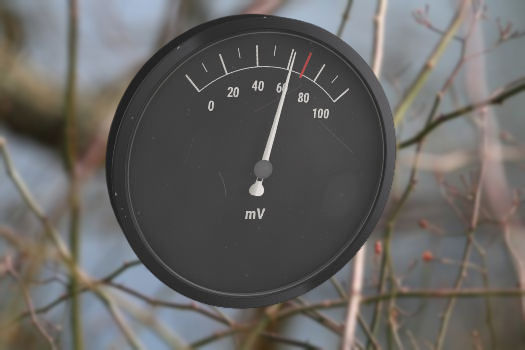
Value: 60 mV
